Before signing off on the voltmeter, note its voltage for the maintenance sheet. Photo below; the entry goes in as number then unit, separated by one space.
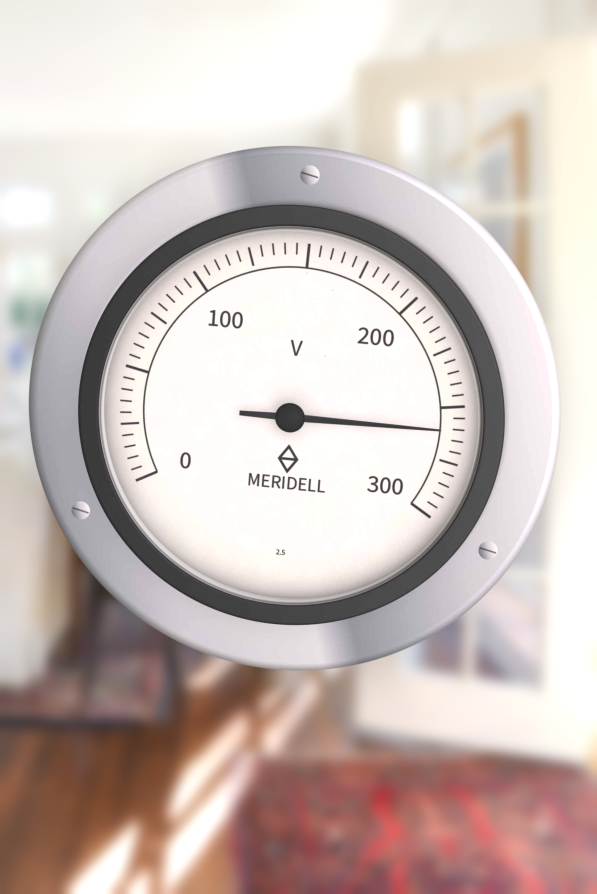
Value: 260 V
